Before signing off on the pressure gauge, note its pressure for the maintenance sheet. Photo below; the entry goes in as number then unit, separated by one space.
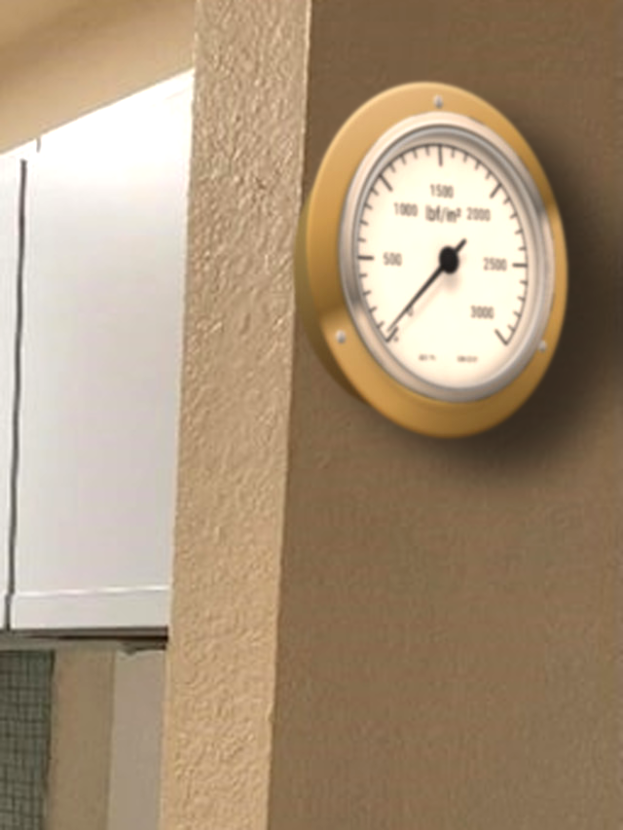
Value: 50 psi
